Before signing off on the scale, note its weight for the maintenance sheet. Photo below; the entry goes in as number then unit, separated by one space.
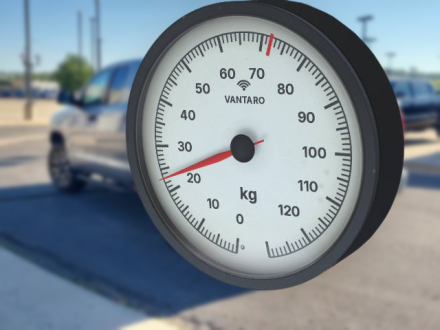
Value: 23 kg
